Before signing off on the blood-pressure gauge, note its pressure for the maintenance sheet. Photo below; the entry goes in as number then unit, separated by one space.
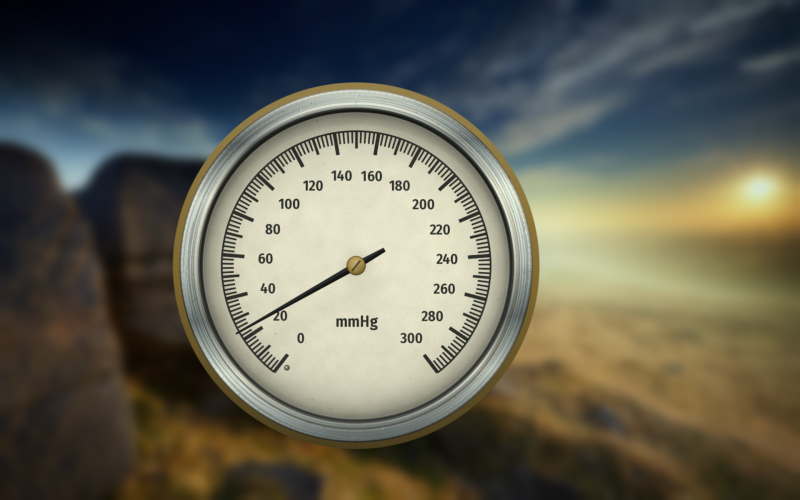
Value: 24 mmHg
